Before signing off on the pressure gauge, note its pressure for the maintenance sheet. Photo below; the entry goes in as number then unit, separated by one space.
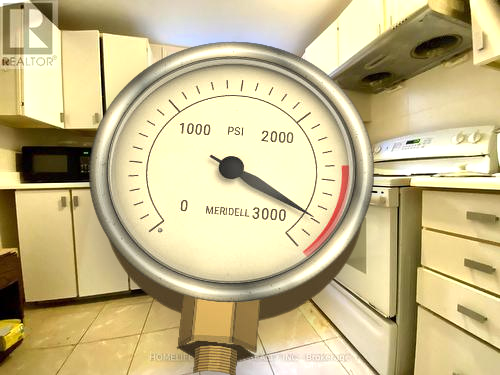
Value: 2800 psi
